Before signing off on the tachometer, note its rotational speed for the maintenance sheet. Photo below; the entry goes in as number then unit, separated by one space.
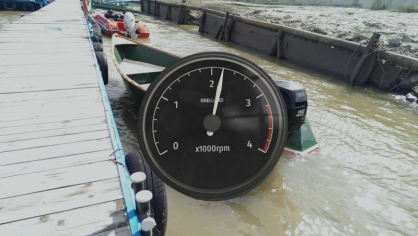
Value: 2200 rpm
